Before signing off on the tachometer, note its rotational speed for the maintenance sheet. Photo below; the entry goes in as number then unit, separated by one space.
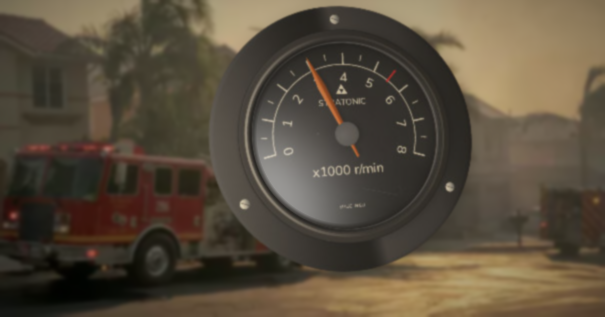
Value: 3000 rpm
